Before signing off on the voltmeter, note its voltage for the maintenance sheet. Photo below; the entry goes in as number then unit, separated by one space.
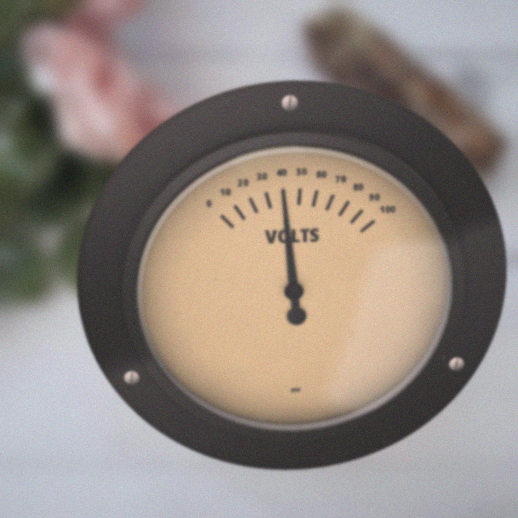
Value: 40 V
